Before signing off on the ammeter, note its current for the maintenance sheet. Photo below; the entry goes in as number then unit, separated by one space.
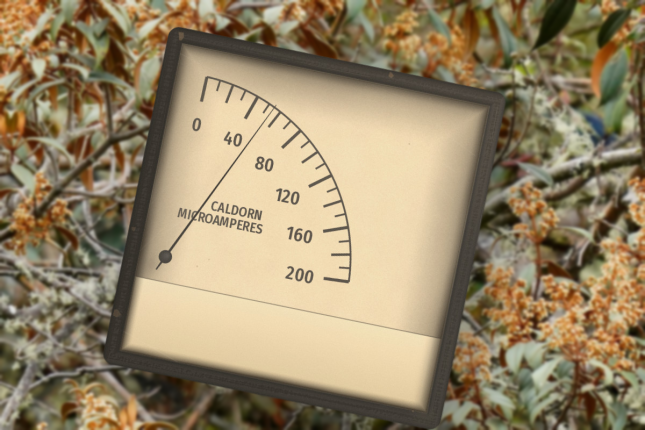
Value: 55 µA
